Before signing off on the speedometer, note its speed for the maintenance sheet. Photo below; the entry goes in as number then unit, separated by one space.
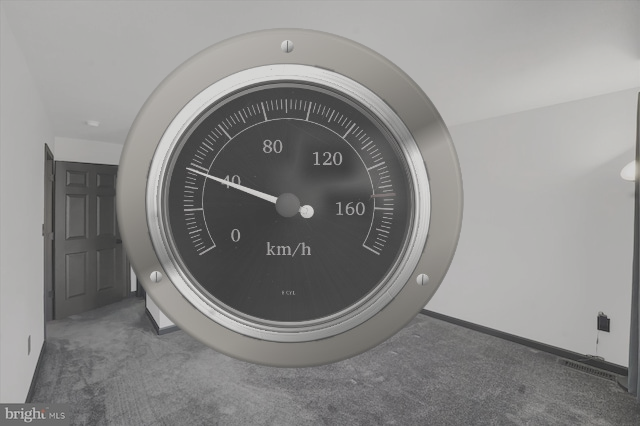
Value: 38 km/h
